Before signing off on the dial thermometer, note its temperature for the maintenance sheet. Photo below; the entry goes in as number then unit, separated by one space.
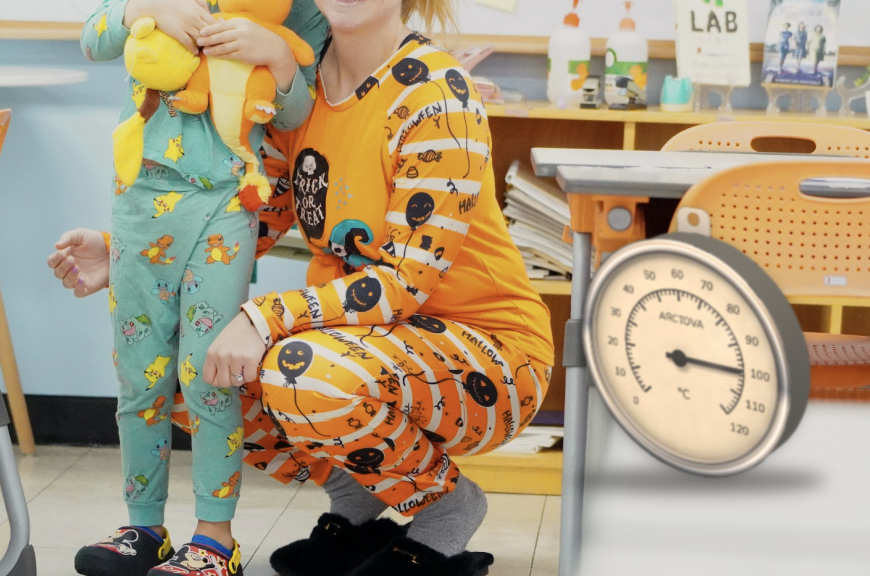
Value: 100 °C
